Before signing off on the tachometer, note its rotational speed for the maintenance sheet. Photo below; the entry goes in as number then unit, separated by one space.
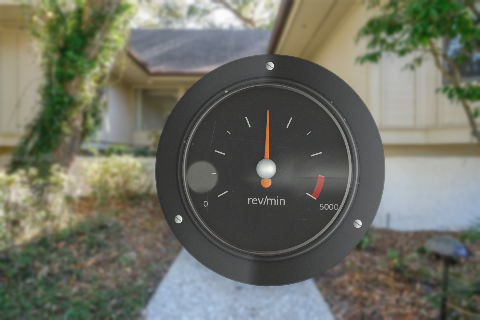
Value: 2500 rpm
